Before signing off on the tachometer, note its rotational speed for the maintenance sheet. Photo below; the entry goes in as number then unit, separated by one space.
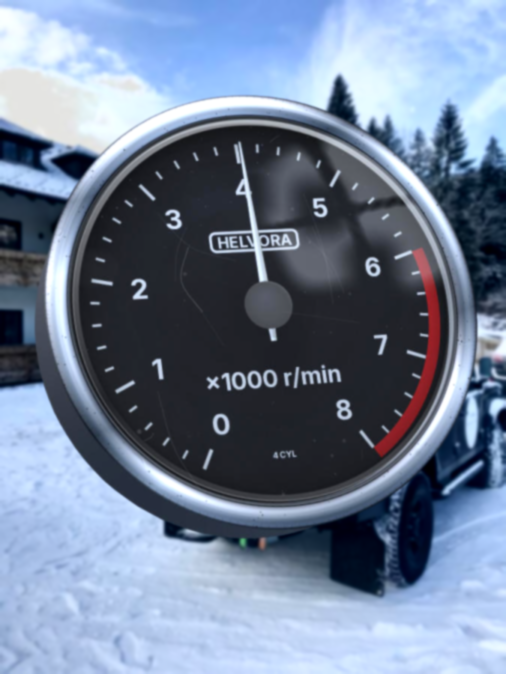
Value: 4000 rpm
